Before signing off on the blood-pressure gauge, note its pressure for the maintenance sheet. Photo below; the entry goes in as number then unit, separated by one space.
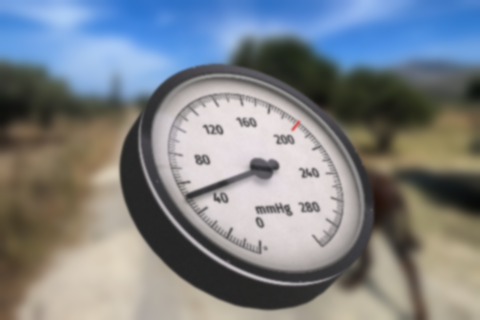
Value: 50 mmHg
